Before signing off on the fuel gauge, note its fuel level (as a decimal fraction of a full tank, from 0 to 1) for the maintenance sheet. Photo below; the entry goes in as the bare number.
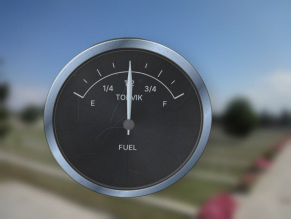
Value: 0.5
